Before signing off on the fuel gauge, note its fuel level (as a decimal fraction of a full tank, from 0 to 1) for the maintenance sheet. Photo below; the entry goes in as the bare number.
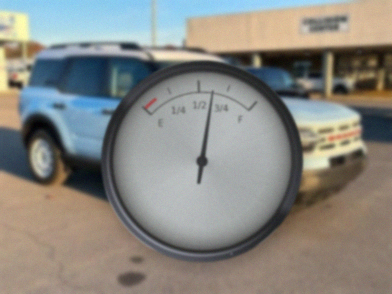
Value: 0.625
